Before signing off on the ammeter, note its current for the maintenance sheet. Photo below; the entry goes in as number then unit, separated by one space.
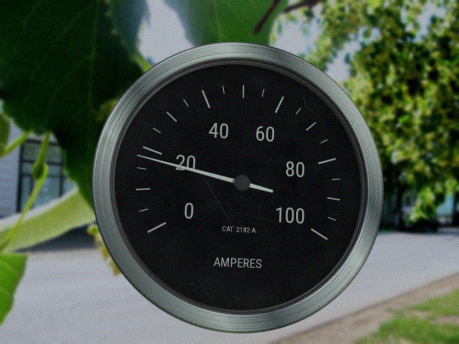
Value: 17.5 A
